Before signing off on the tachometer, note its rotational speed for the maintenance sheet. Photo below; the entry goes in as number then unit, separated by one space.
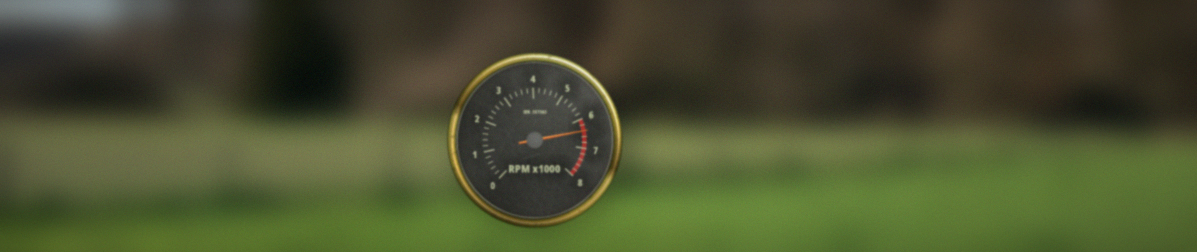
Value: 6400 rpm
